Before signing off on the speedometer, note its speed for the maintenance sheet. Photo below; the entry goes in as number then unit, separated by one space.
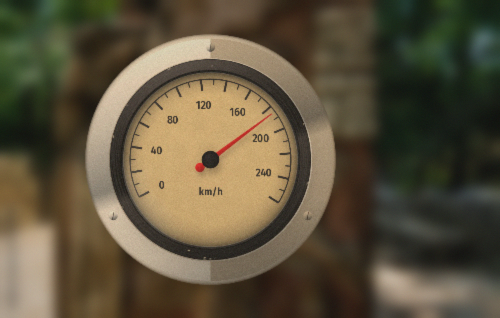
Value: 185 km/h
